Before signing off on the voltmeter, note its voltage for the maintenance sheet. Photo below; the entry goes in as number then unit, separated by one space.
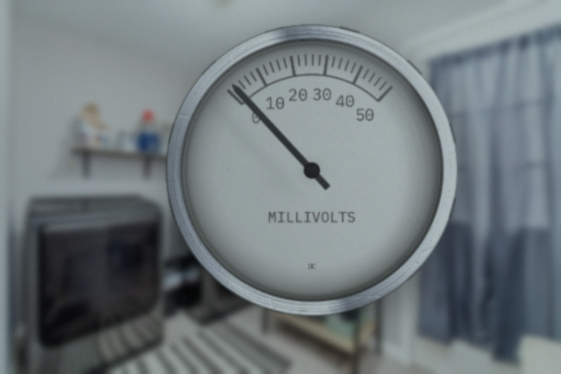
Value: 2 mV
